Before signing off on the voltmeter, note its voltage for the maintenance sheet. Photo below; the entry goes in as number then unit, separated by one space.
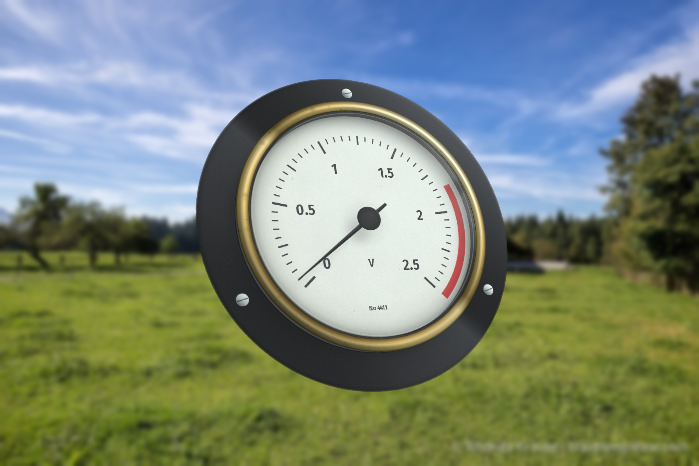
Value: 0.05 V
